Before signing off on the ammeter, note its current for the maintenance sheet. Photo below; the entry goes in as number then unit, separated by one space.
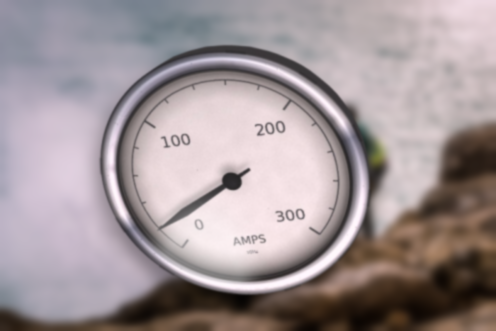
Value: 20 A
